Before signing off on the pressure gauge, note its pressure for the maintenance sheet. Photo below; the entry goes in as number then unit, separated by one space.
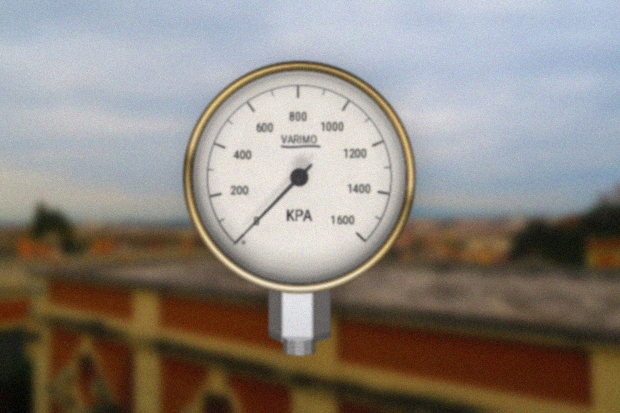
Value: 0 kPa
